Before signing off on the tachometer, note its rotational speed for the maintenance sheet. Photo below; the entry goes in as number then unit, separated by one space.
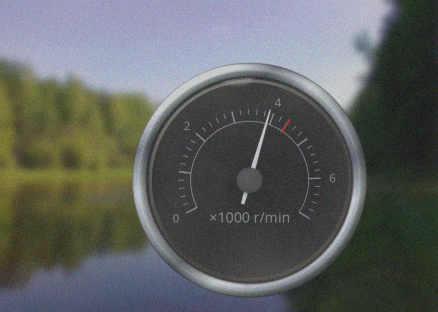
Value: 3900 rpm
